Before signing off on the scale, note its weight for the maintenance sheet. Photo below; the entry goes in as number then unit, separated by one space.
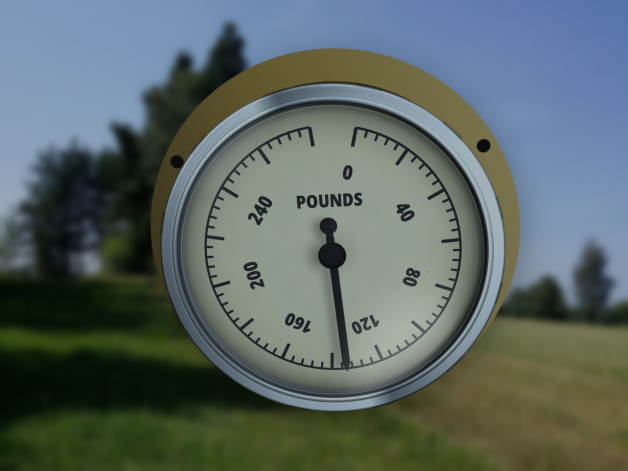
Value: 134 lb
